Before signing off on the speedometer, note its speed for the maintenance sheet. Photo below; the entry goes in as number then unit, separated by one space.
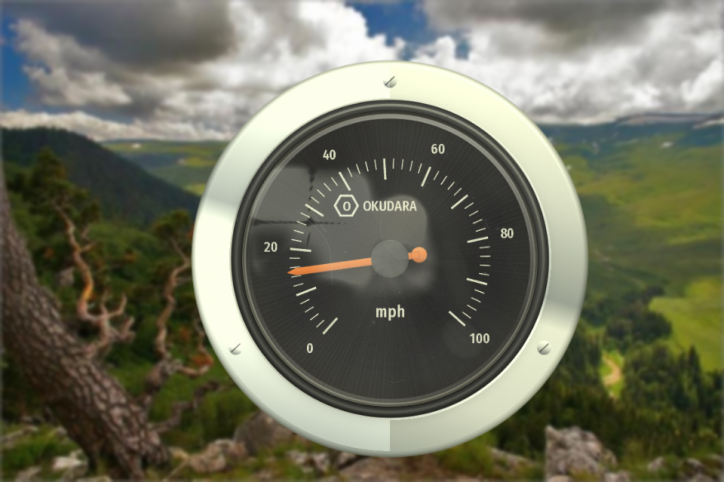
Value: 15 mph
